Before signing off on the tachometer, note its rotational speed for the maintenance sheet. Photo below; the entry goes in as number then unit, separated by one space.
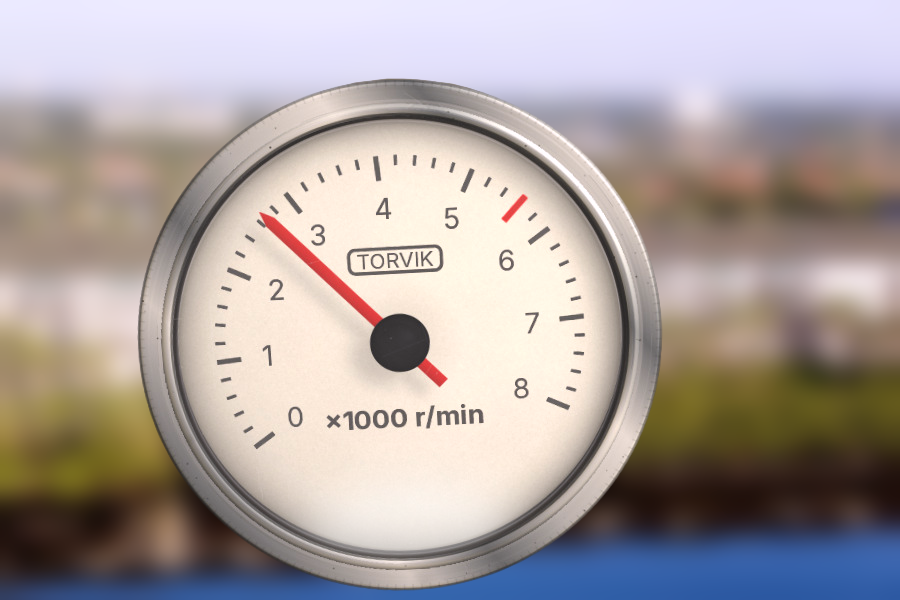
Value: 2700 rpm
